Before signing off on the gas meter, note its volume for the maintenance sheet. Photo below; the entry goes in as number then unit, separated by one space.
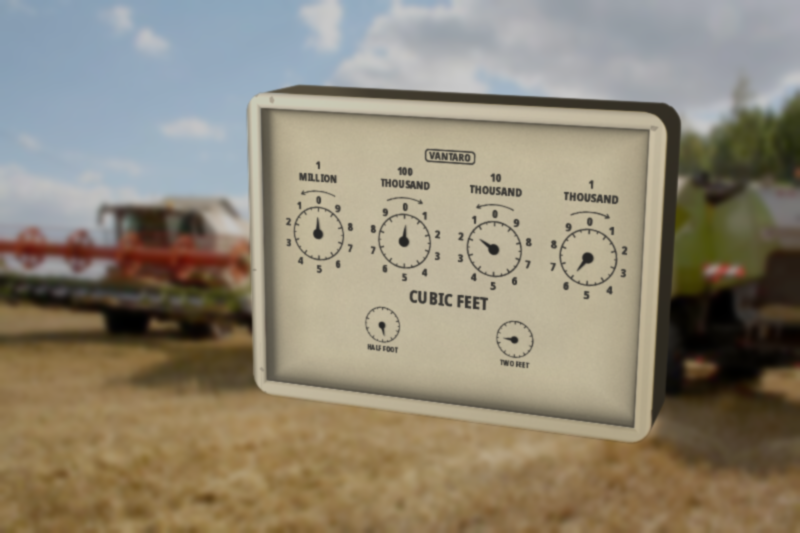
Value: 1600 ft³
